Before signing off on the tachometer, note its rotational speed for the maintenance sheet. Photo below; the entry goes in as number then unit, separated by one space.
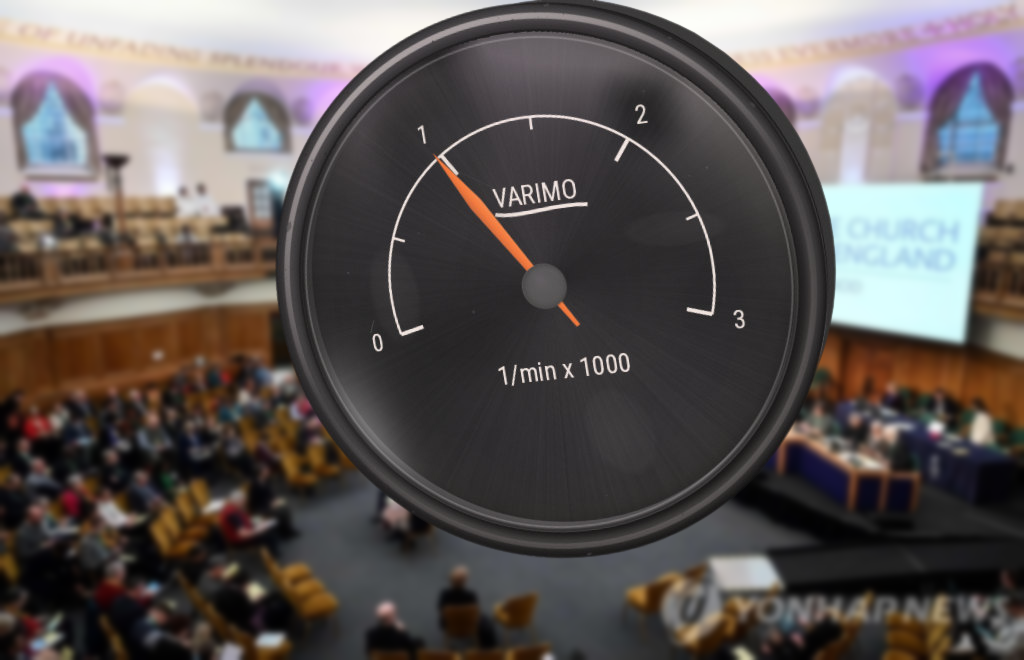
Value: 1000 rpm
